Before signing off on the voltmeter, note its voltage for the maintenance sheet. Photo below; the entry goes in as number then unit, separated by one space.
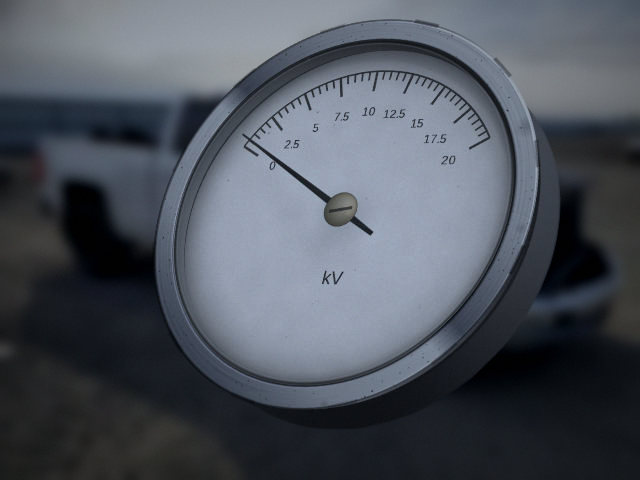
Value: 0.5 kV
